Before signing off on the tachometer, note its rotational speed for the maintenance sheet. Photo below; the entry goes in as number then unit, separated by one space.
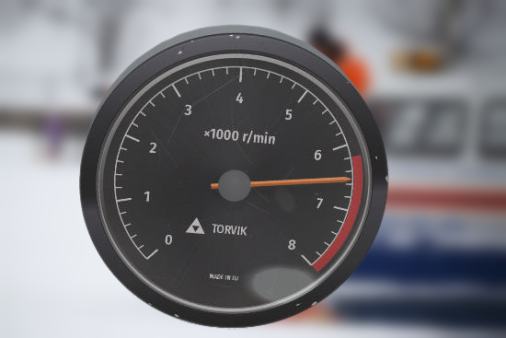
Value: 6500 rpm
